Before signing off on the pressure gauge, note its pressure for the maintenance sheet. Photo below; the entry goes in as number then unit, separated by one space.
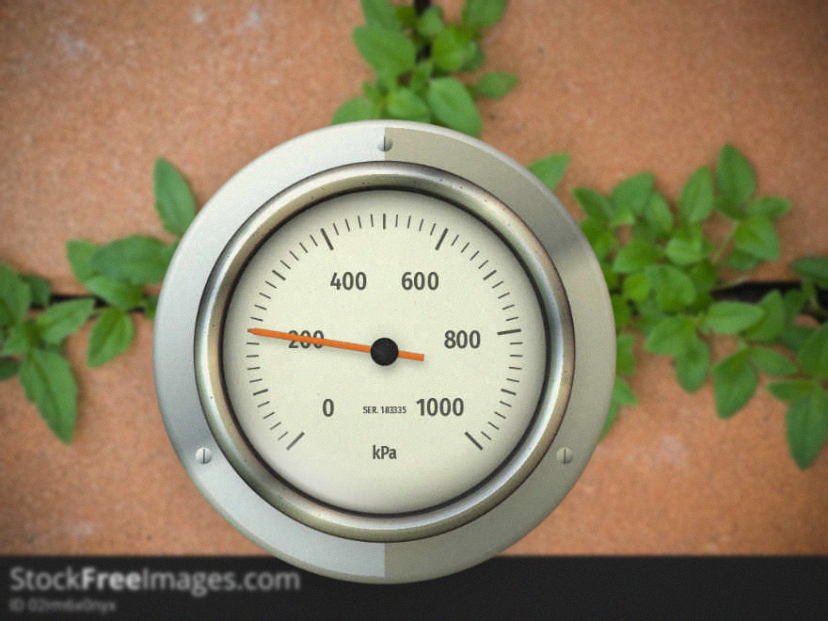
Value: 200 kPa
